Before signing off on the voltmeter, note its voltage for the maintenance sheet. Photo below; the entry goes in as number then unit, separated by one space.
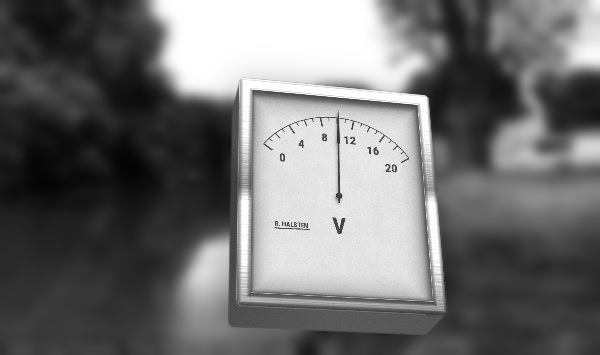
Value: 10 V
